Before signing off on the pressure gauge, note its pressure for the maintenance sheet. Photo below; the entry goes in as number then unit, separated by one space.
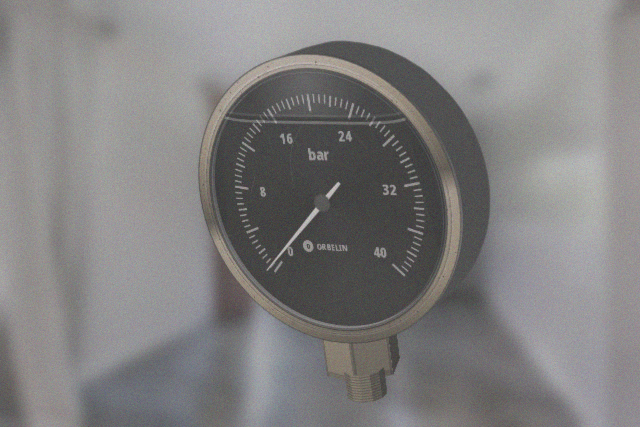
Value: 0.5 bar
